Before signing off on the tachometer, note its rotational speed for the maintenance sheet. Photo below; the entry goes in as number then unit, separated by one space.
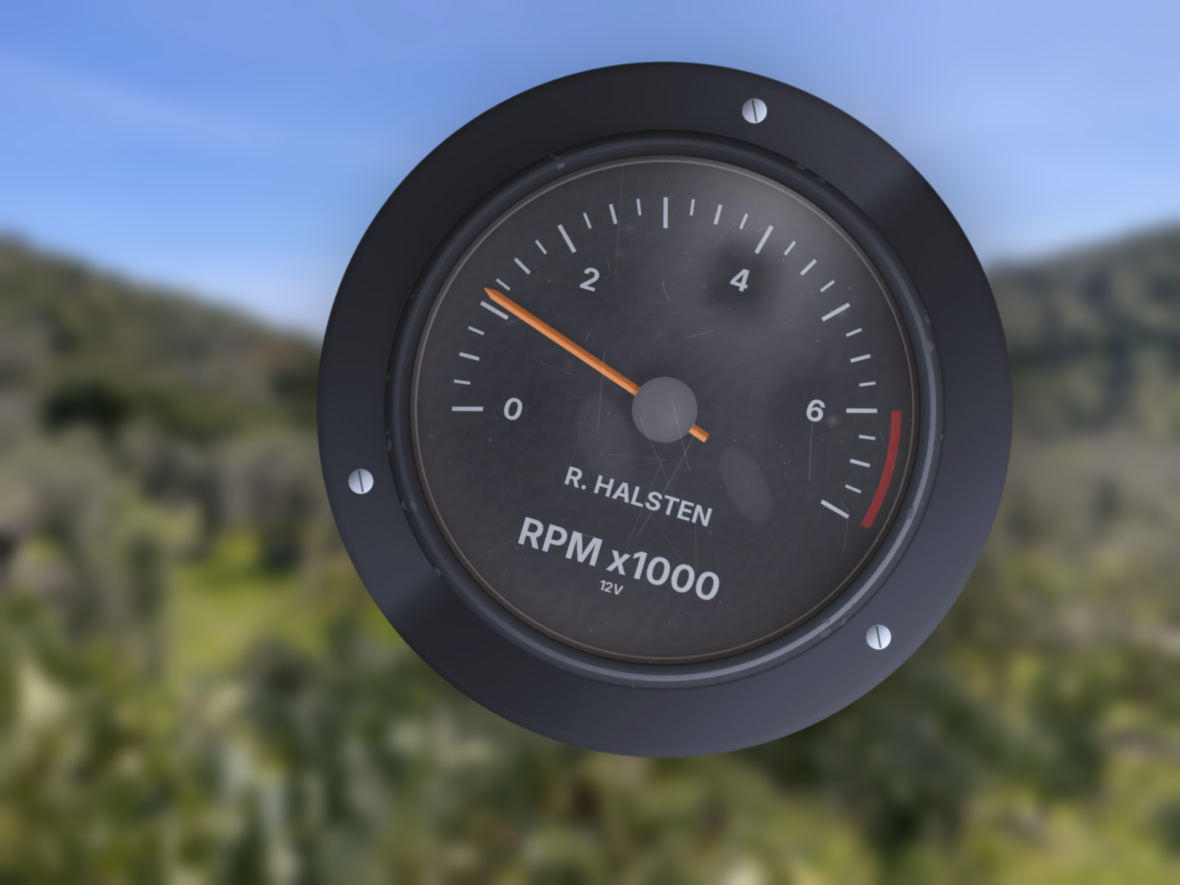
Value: 1125 rpm
